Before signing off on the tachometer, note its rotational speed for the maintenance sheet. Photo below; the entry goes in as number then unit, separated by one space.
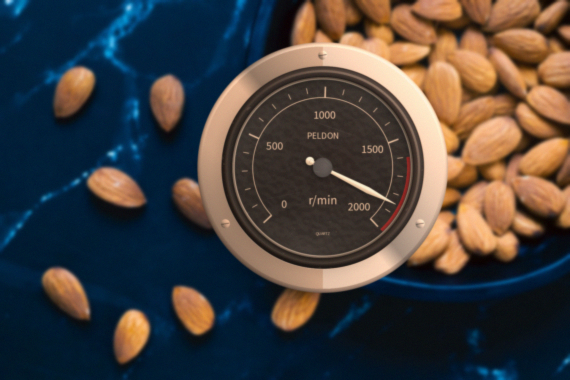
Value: 1850 rpm
